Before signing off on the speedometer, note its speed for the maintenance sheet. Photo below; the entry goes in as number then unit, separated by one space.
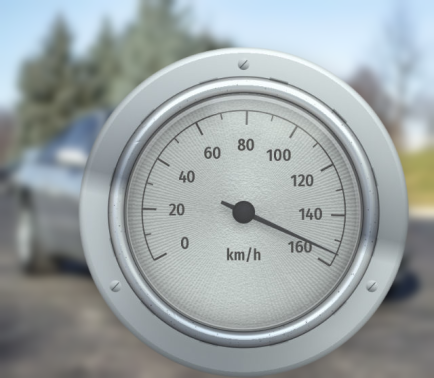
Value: 155 km/h
